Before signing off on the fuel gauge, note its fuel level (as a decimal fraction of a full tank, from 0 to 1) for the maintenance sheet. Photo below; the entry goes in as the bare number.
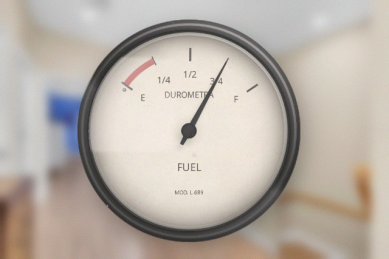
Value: 0.75
